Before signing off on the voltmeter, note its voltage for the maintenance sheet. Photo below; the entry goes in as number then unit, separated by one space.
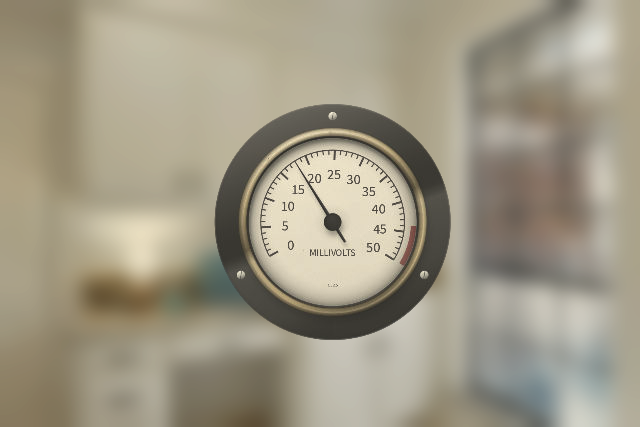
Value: 18 mV
